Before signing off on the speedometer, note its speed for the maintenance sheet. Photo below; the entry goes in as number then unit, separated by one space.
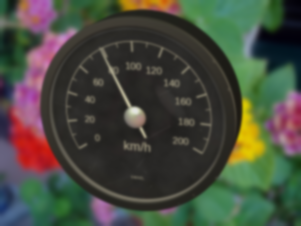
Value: 80 km/h
